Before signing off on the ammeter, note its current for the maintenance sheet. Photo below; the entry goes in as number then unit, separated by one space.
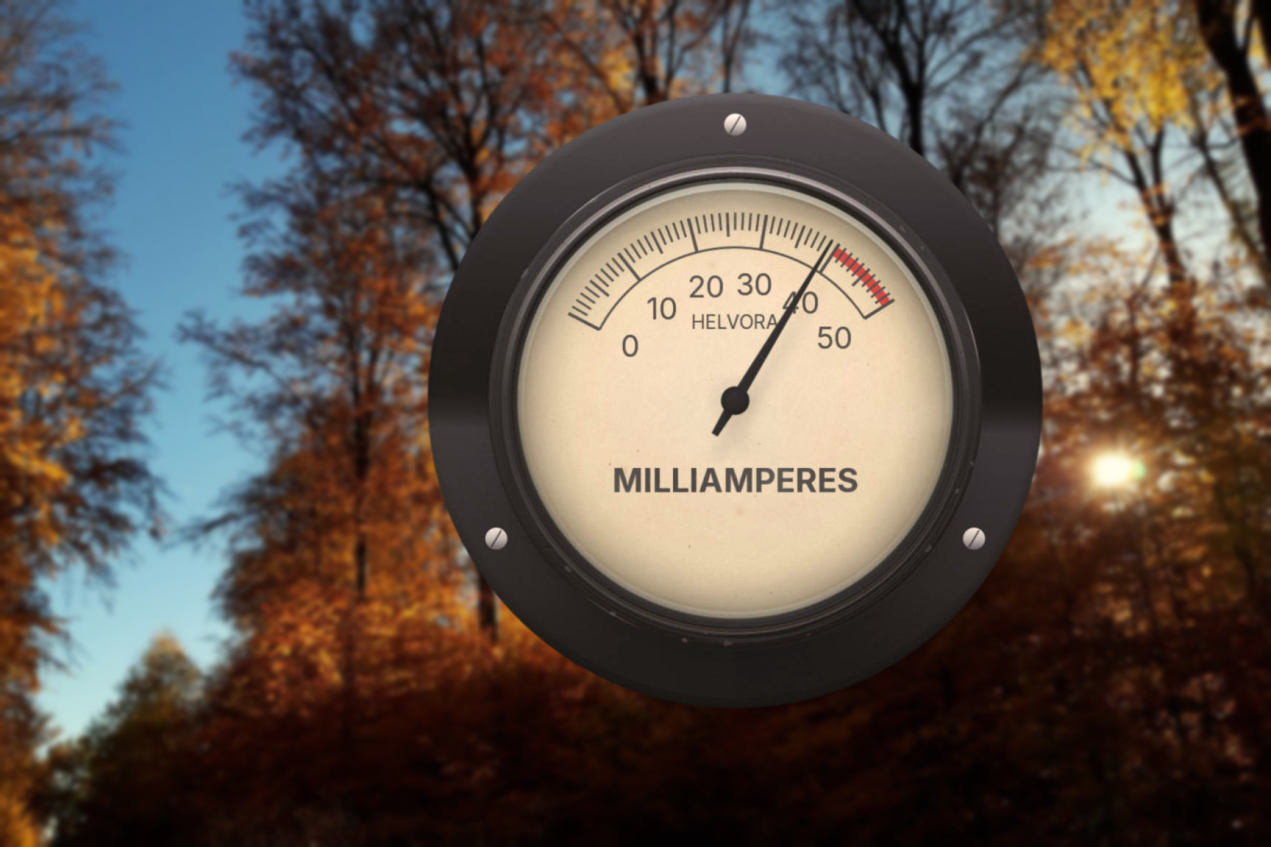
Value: 39 mA
